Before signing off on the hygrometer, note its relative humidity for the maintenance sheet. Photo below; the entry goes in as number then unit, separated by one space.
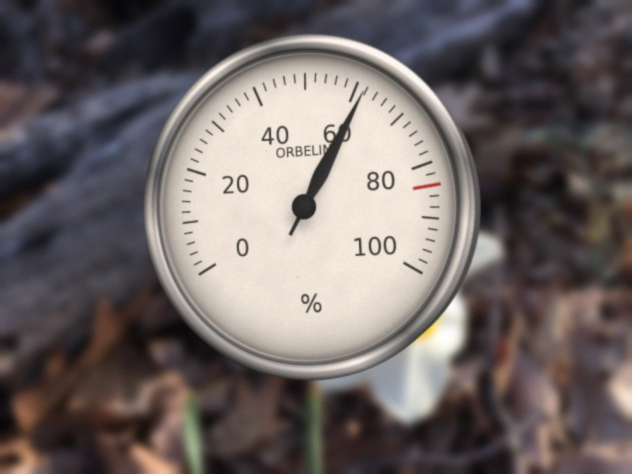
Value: 62 %
